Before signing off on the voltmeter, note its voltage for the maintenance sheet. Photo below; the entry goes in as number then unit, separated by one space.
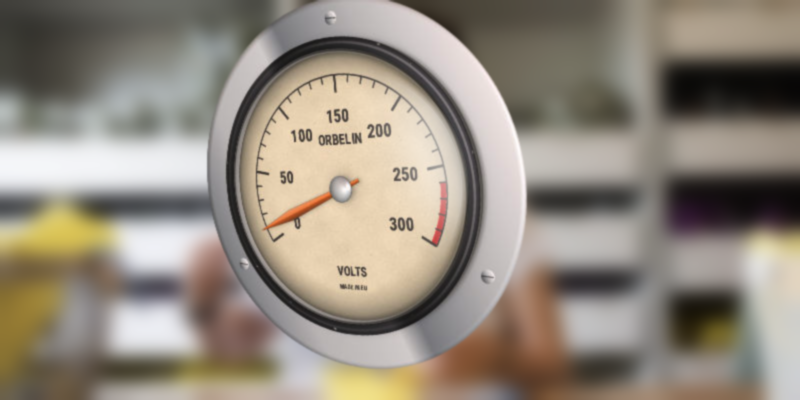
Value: 10 V
